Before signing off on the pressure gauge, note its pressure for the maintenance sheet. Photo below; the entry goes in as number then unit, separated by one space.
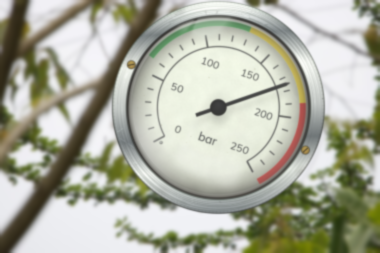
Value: 175 bar
